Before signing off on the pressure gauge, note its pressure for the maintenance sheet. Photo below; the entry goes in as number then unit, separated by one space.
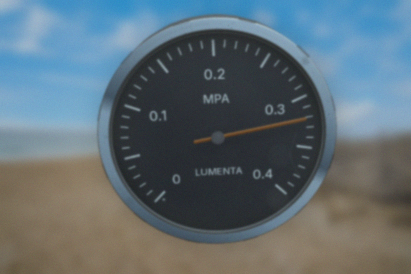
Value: 0.32 MPa
